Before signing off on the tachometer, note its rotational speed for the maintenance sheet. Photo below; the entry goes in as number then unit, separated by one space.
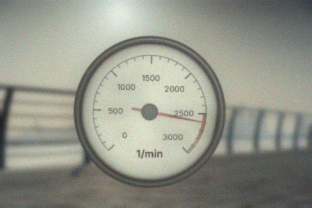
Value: 2600 rpm
